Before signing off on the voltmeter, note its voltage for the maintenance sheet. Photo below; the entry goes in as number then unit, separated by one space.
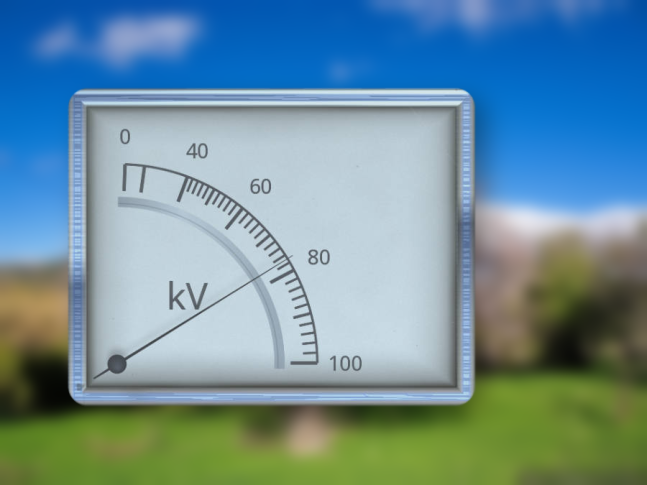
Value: 77 kV
